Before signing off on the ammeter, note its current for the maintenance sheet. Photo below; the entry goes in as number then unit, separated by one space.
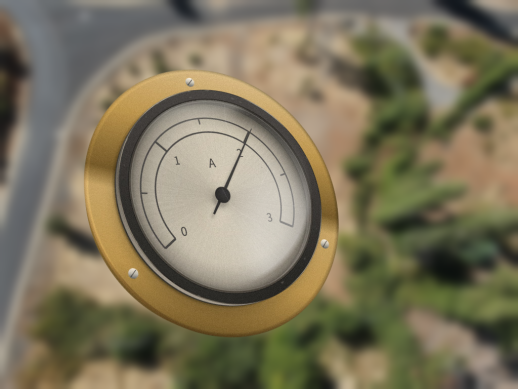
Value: 2 A
